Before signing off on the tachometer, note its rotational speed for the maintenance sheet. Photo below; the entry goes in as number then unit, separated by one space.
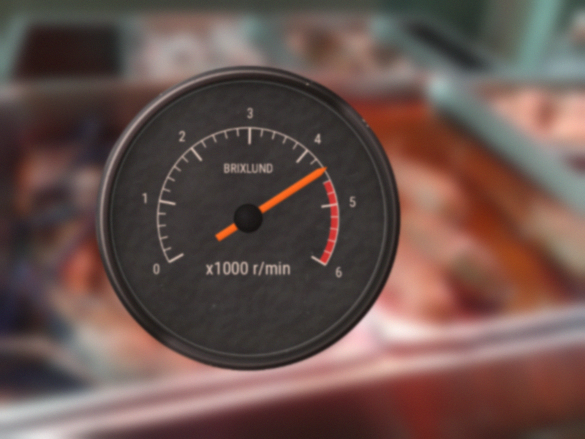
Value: 4400 rpm
